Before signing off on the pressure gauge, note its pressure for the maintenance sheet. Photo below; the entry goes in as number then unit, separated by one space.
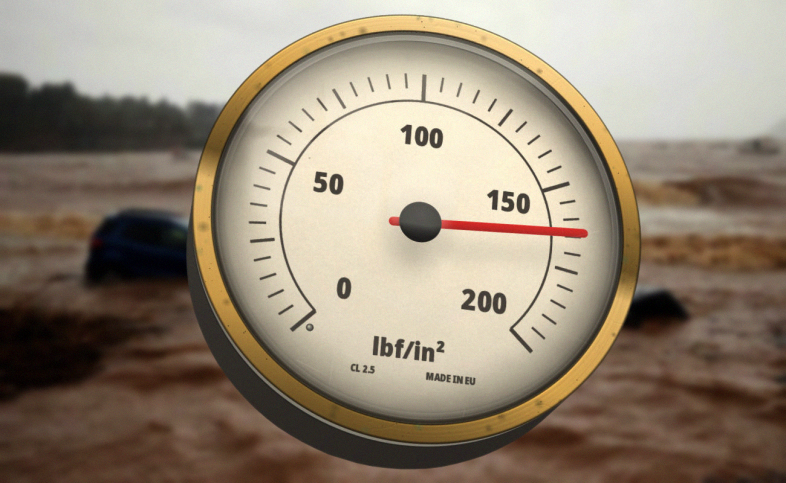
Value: 165 psi
